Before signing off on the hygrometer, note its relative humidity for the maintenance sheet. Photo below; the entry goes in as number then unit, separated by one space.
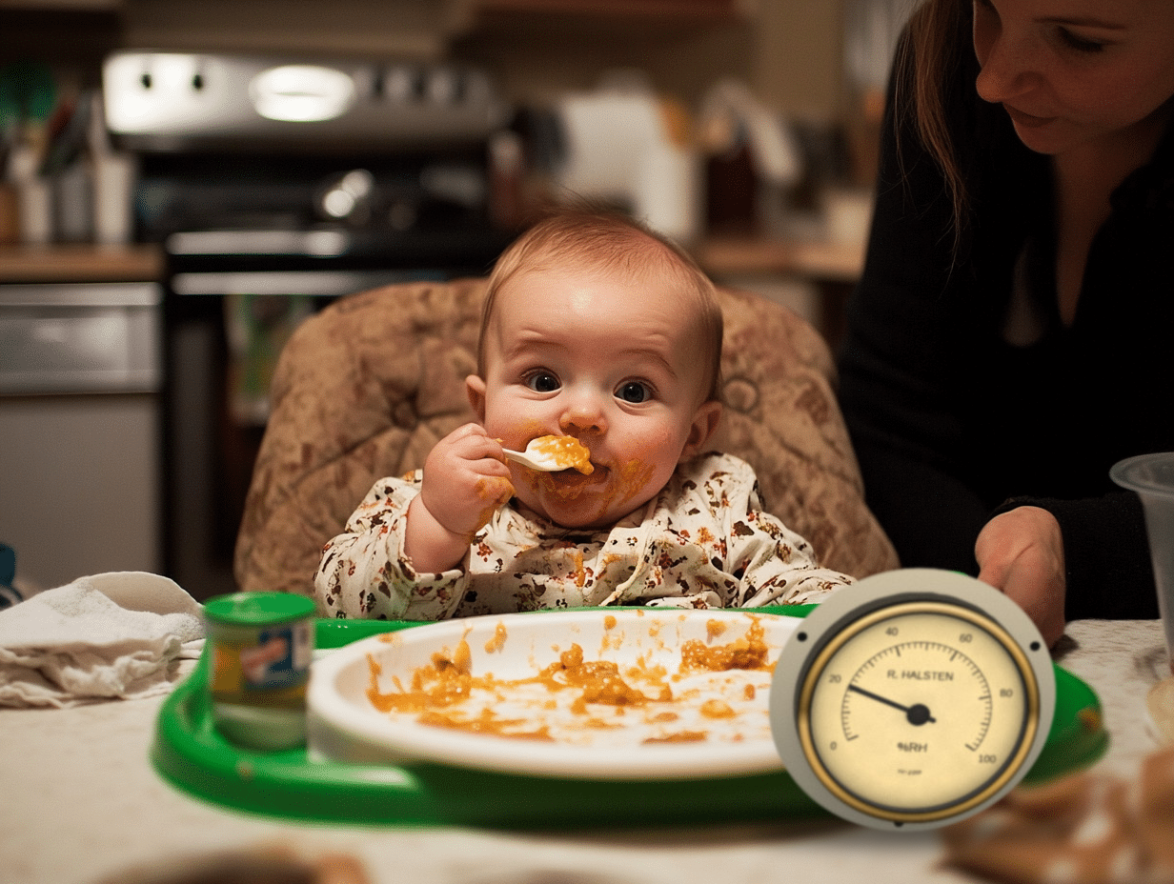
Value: 20 %
